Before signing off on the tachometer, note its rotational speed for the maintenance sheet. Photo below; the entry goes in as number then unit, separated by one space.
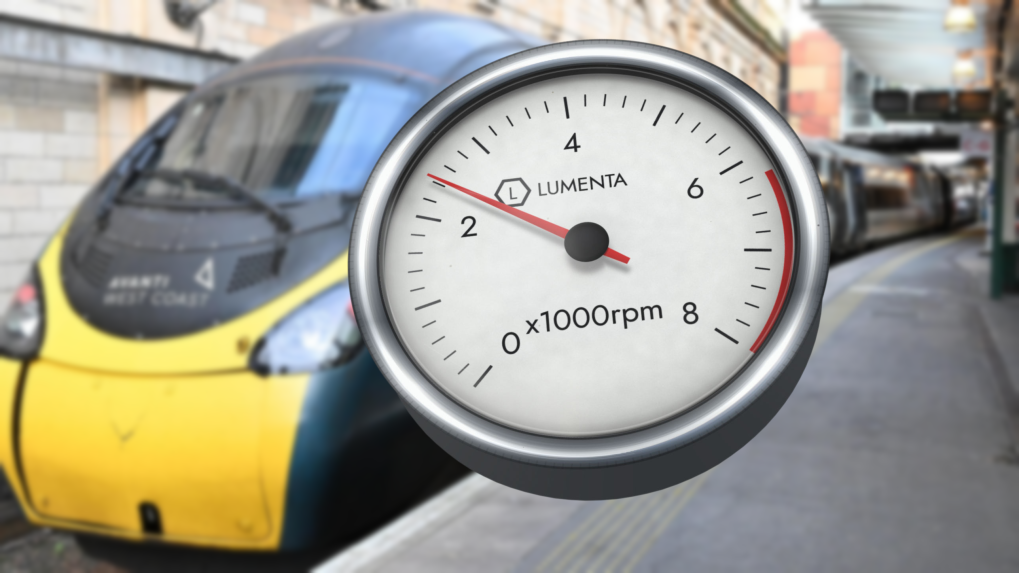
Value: 2400 rpm
